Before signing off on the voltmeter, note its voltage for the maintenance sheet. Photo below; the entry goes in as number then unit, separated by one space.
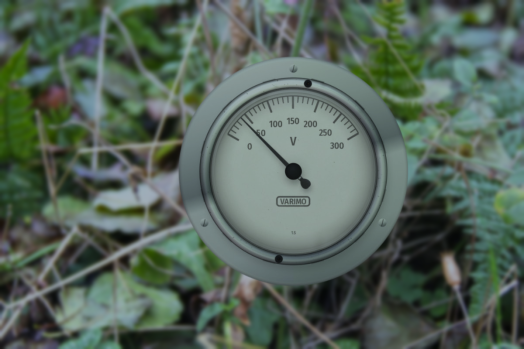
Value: 40 V
